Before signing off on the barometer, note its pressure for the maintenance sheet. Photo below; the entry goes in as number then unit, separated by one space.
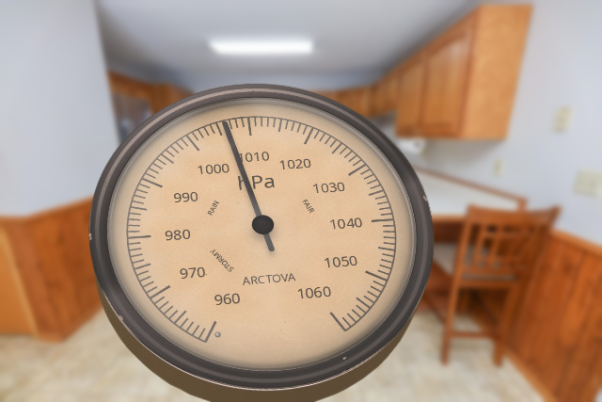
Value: 1006 hPa
